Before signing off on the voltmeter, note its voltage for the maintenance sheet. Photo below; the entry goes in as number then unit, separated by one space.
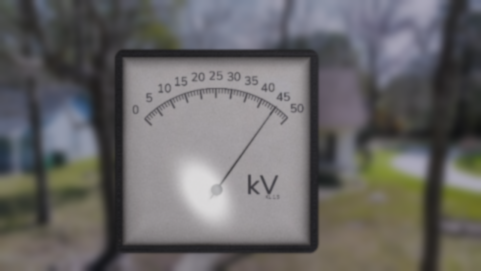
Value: 45 kV
